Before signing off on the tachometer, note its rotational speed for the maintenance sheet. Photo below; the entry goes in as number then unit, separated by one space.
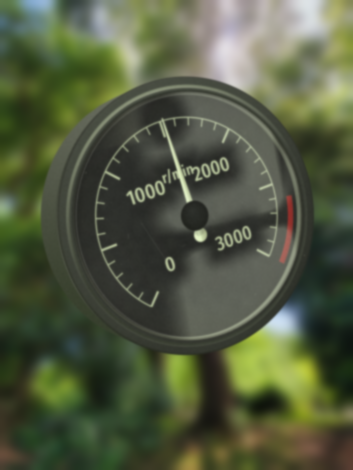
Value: 1500 rpm
